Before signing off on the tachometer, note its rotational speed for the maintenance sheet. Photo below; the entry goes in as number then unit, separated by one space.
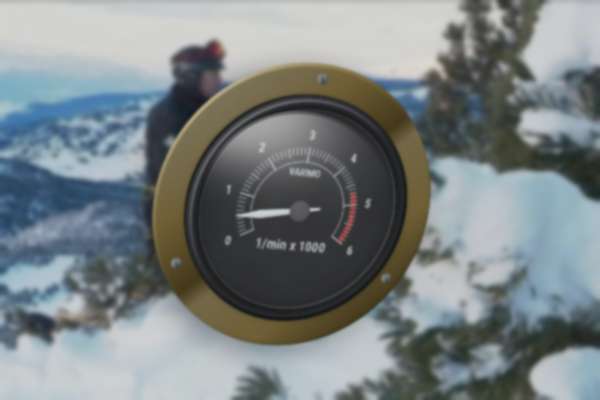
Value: 500 rpm
